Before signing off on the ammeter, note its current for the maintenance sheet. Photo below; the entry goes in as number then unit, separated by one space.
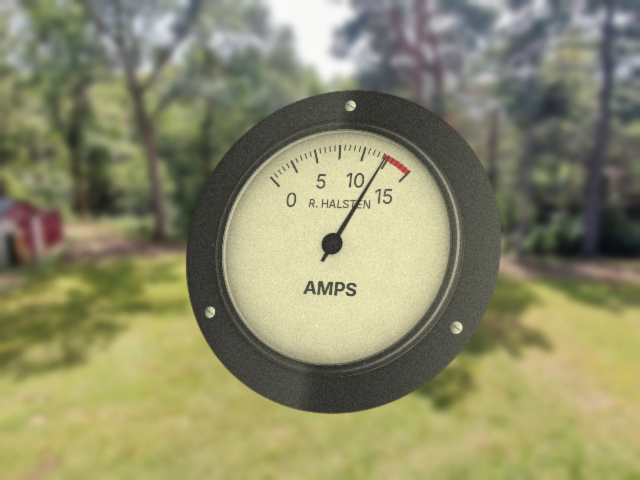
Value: 12.5 A
